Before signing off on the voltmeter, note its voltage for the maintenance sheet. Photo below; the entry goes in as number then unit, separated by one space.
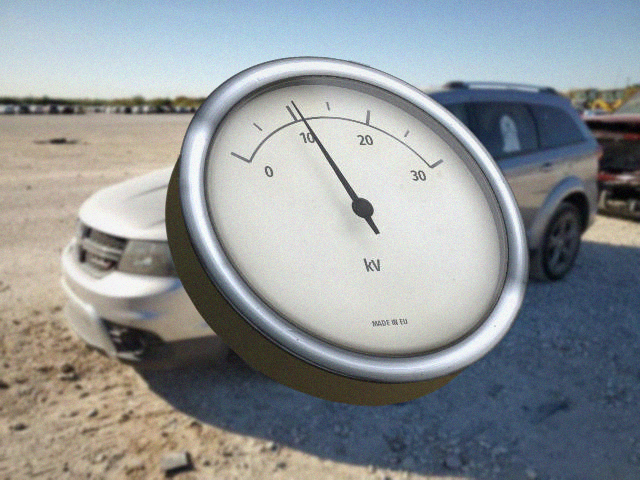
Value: 10 kV
